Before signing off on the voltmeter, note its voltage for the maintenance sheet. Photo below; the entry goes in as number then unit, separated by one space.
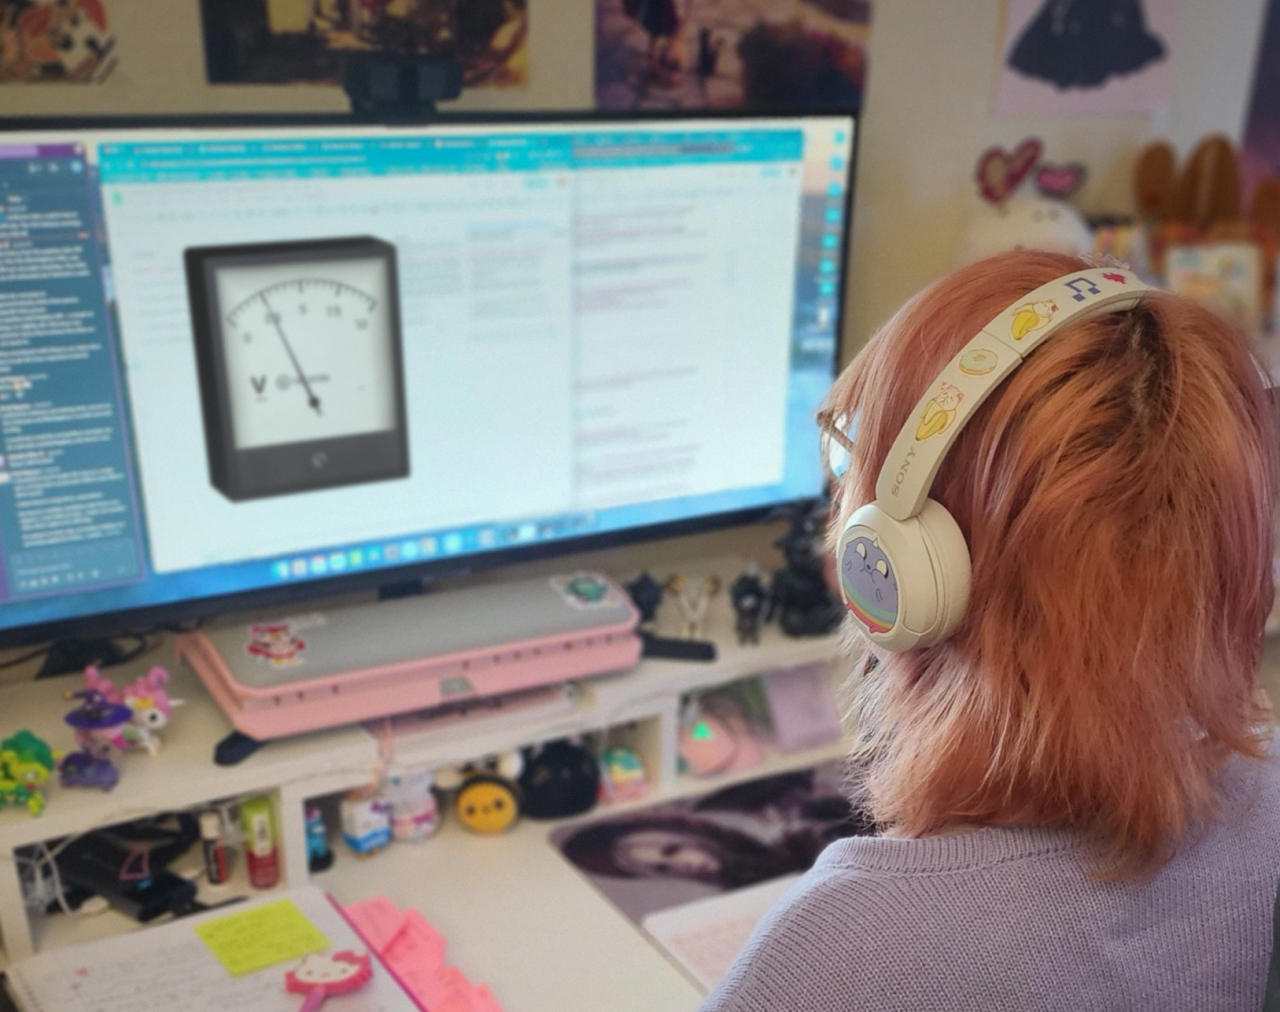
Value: 2.5 V
